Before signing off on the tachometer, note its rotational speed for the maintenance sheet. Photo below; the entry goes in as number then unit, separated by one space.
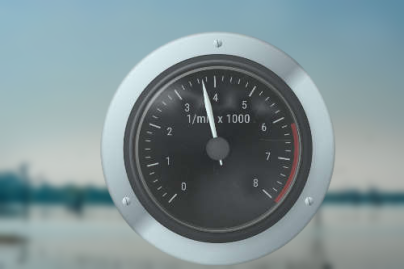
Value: 3700 rpm
